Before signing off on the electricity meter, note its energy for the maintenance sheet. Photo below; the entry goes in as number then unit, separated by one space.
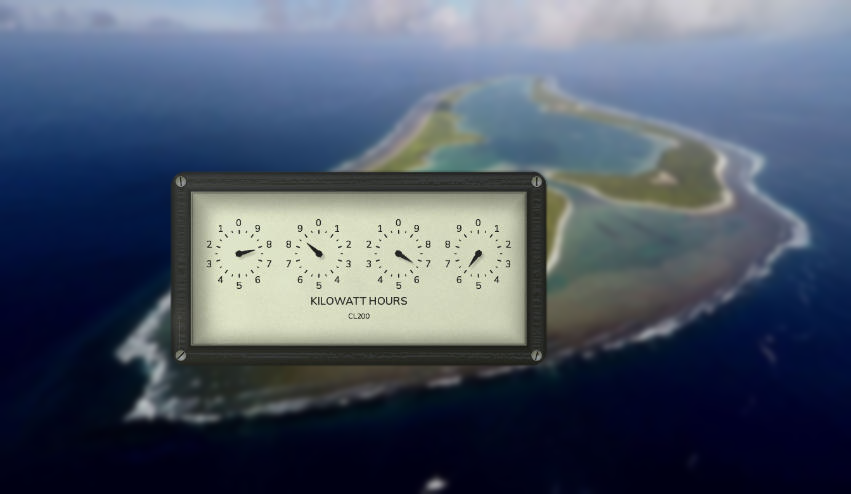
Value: 7866 kWh
